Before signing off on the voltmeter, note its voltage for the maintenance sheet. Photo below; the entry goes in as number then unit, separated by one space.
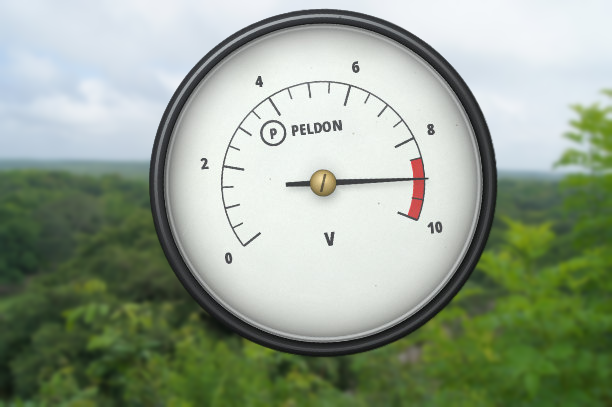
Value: 9 V
